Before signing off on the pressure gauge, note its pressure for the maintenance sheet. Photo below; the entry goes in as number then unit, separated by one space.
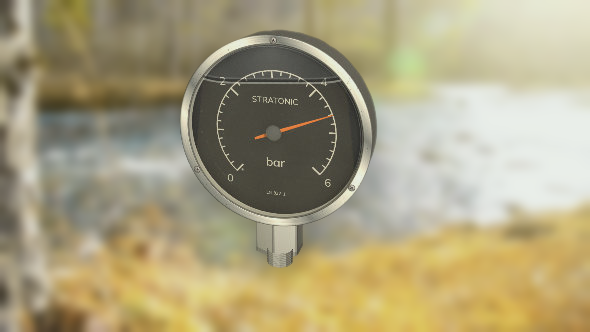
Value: 4.6 bar
